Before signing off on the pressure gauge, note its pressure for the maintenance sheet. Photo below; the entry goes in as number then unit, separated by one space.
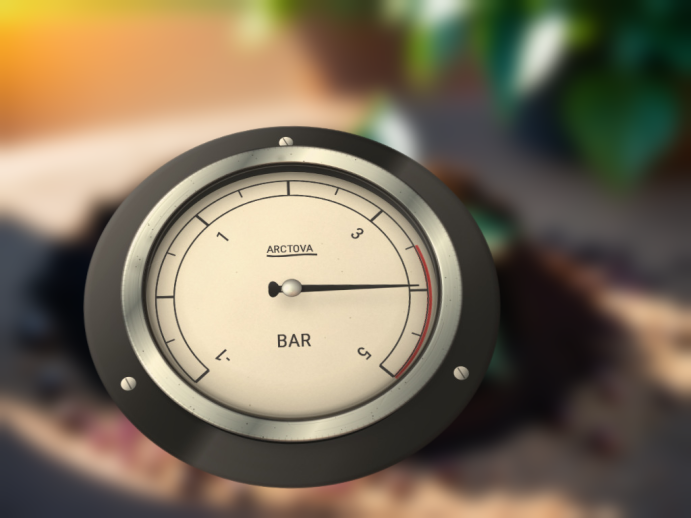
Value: 4 bar
